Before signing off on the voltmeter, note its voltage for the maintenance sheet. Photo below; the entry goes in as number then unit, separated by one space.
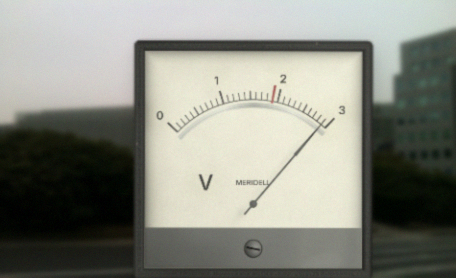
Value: 2.9 V
